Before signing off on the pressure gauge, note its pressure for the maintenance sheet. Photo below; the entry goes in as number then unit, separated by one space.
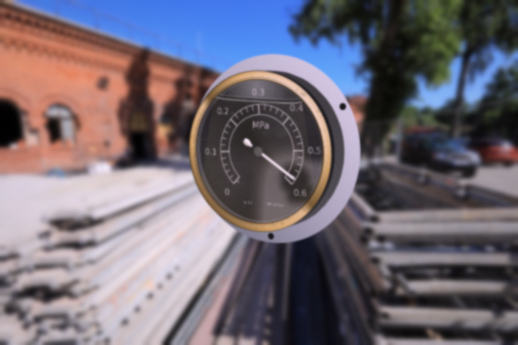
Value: 0.58 MPa
